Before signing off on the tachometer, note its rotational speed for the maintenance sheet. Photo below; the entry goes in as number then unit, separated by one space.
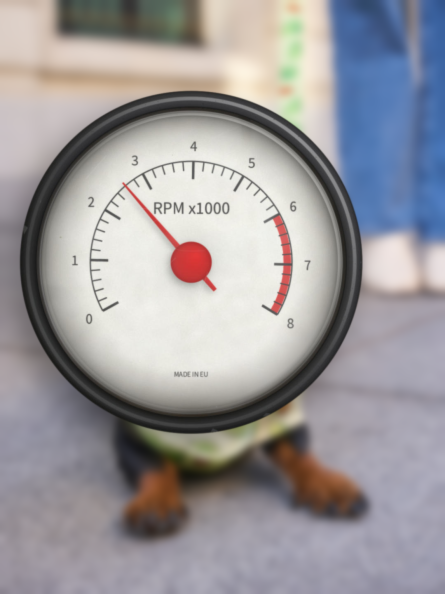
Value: 2600 rpm
